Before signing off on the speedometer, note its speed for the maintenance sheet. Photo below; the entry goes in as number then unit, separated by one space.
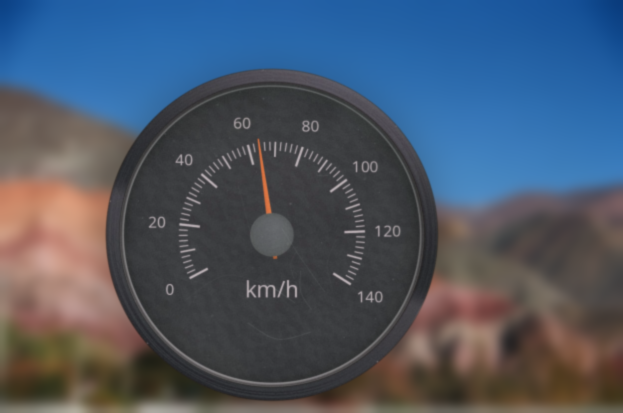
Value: 64 km/h
